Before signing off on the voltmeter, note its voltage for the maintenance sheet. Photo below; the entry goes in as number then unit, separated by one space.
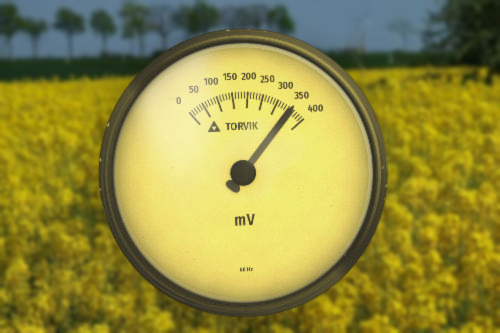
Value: 350 mV
